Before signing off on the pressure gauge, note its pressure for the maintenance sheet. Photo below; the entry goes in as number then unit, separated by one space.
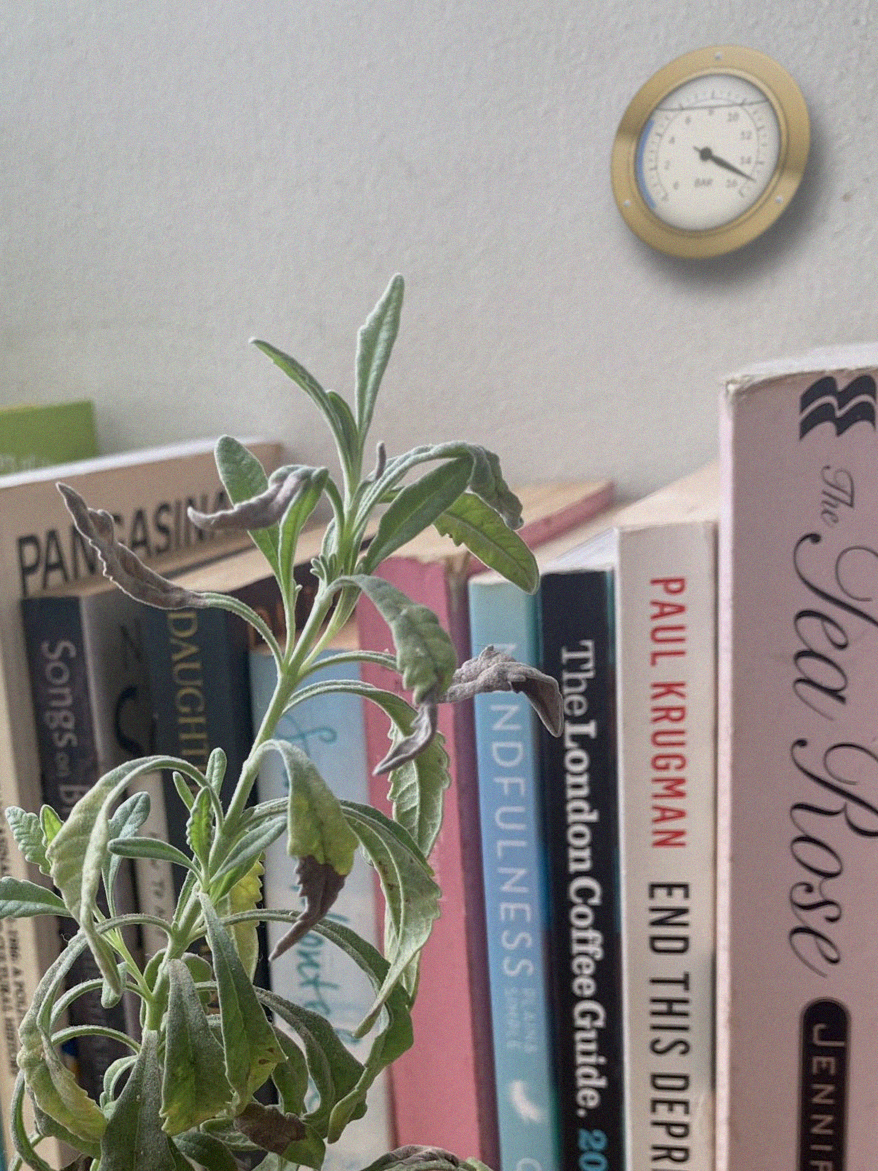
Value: 15 bar
